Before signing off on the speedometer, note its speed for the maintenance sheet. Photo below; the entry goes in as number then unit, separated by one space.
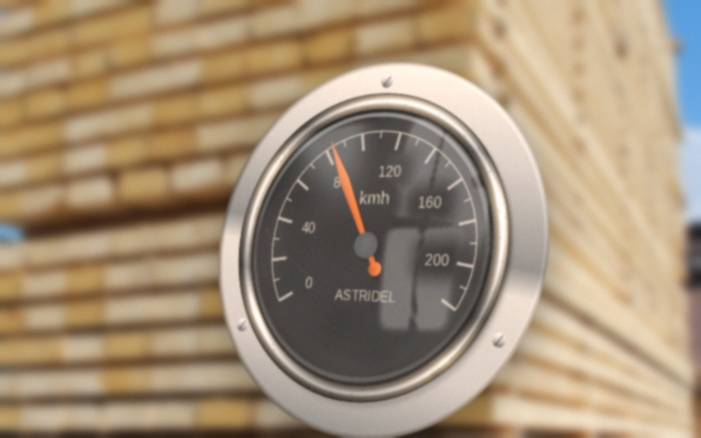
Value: 85 km/h
